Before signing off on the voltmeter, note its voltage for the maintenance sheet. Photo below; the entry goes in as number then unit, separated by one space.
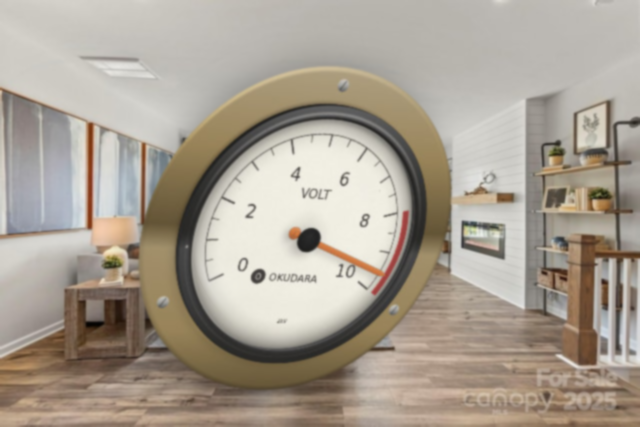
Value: 9.5 V
